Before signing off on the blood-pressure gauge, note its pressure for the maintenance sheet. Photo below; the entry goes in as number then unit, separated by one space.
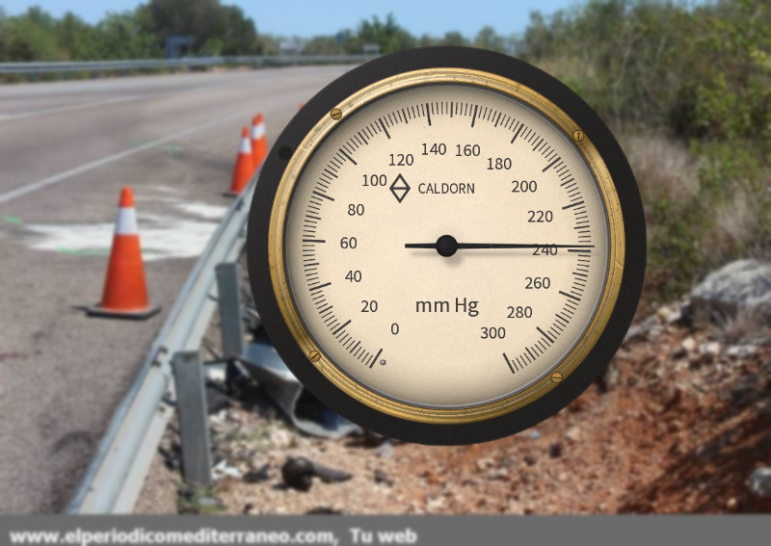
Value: 238 mmHg
